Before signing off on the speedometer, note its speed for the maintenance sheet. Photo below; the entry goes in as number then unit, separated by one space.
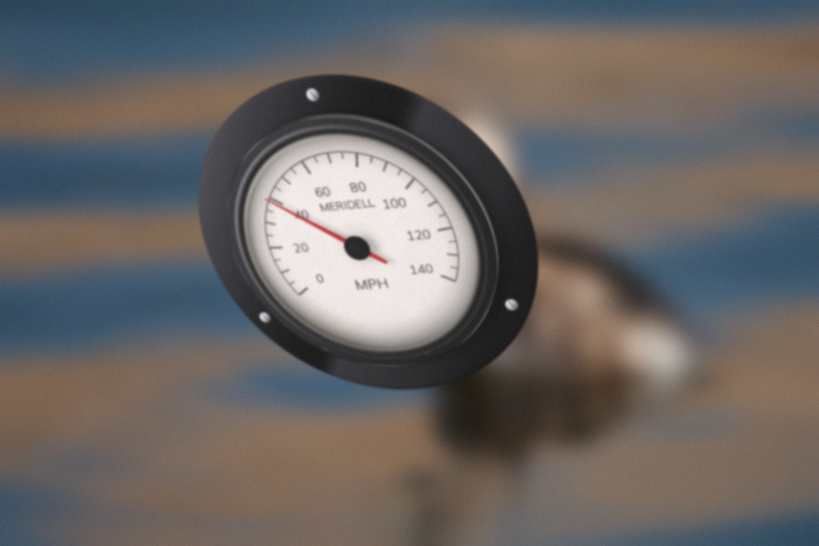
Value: 40 mph
